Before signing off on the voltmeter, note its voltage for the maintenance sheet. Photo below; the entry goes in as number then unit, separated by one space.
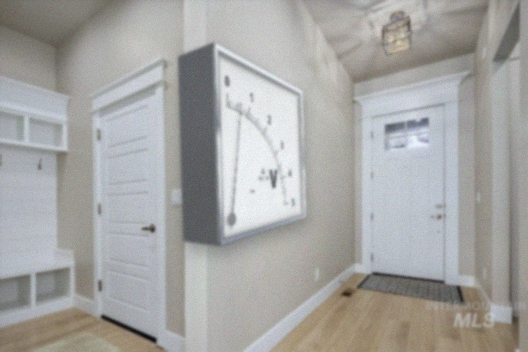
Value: 0.5 V
